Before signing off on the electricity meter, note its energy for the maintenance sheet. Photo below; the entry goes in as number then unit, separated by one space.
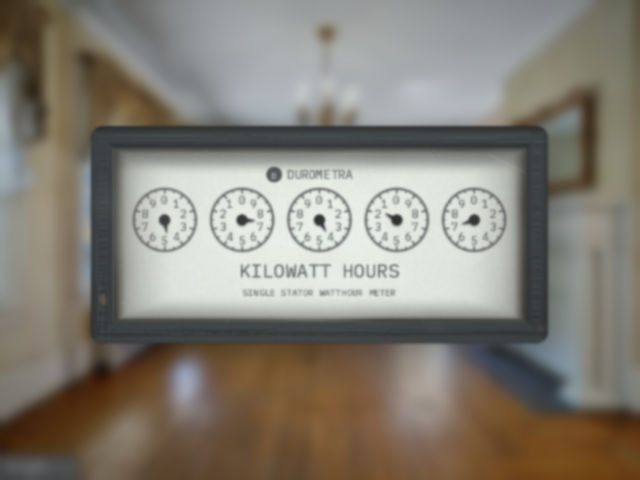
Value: 47417 kWh
